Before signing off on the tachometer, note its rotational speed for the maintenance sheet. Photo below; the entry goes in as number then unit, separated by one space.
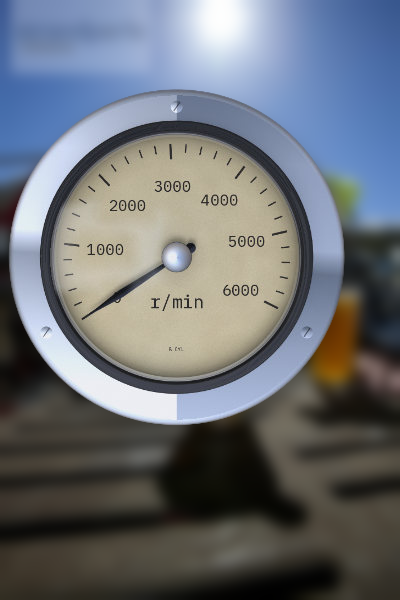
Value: 0 rpm
